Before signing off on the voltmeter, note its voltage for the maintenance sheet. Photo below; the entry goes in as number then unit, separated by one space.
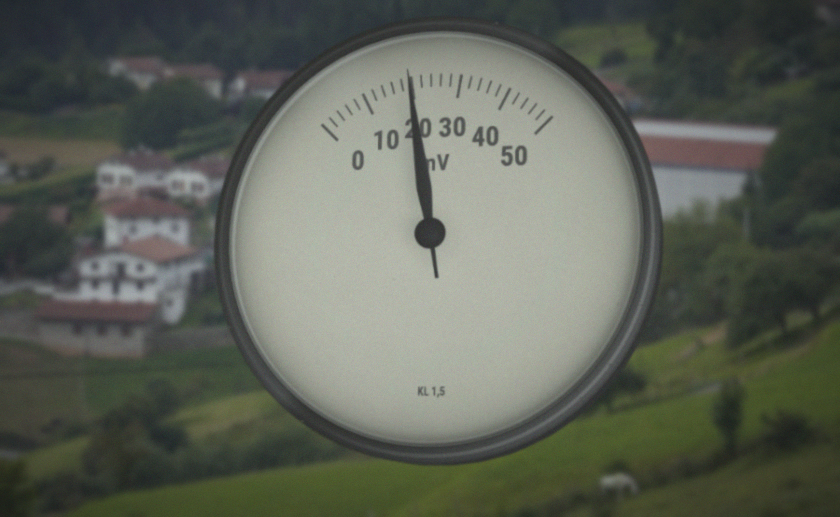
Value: 20 mV
